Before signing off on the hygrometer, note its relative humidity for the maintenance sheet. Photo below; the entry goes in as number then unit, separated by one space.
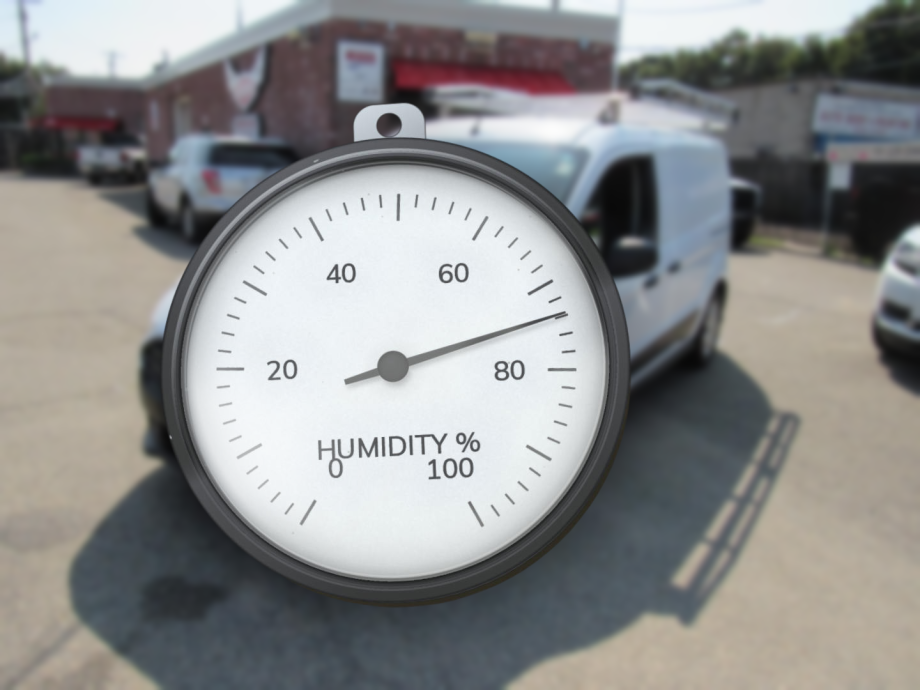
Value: 74 %
